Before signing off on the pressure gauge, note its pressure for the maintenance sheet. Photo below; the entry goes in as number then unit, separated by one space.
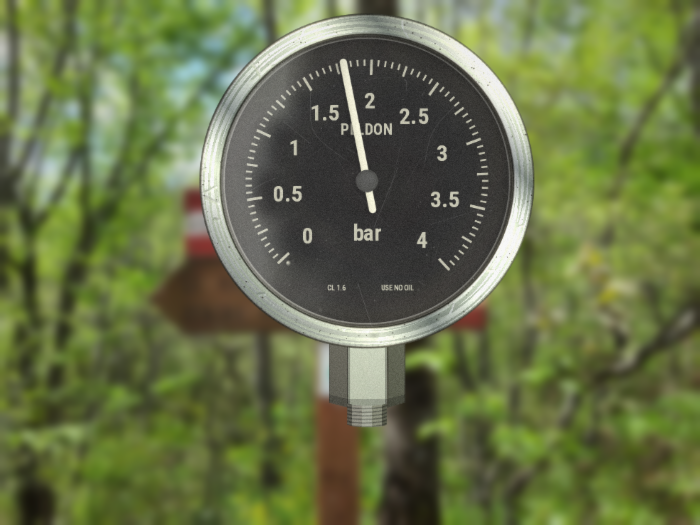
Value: 1.8 bar
